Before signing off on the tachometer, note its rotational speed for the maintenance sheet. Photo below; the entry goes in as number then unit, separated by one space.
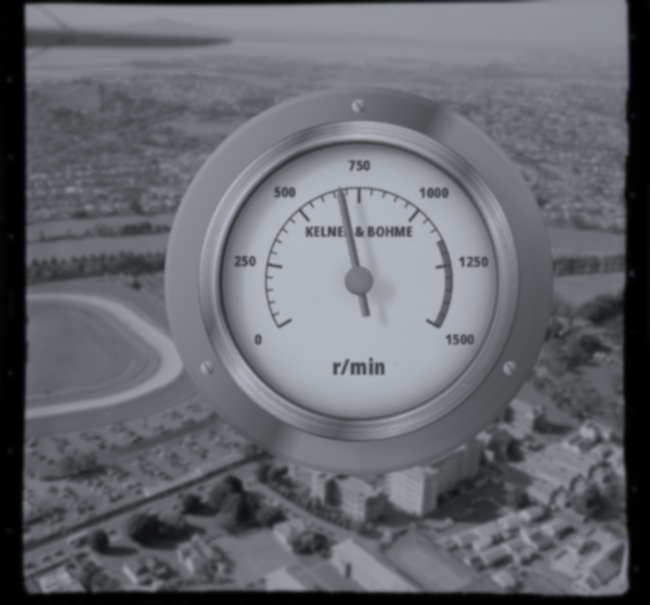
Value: 675 rpm
